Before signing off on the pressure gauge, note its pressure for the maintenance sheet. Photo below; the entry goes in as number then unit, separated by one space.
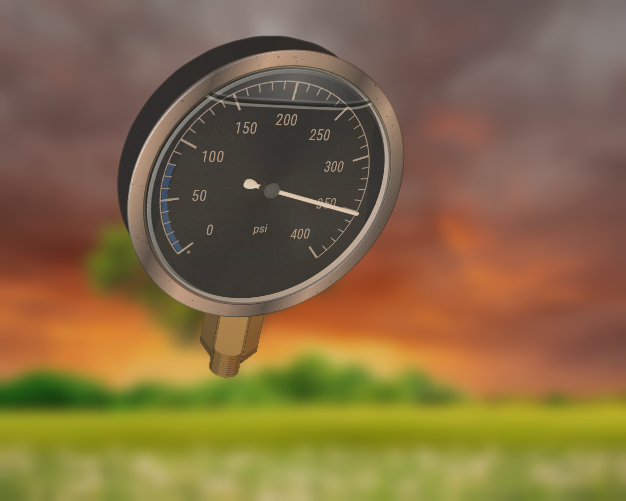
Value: 350 psi
